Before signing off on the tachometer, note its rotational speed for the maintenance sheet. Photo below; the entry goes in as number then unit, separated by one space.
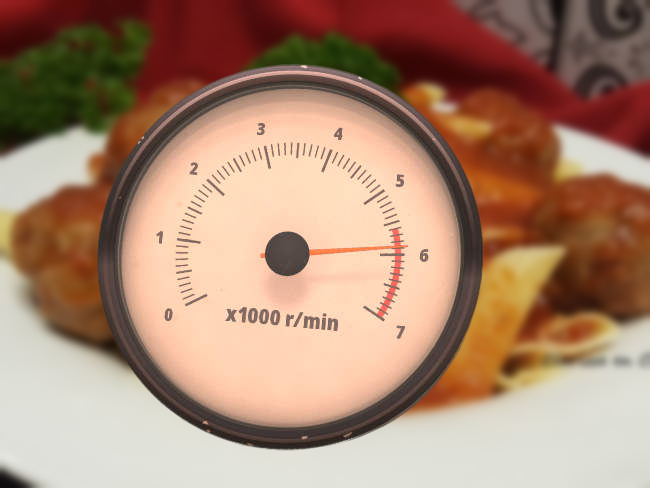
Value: 5900 rpm
